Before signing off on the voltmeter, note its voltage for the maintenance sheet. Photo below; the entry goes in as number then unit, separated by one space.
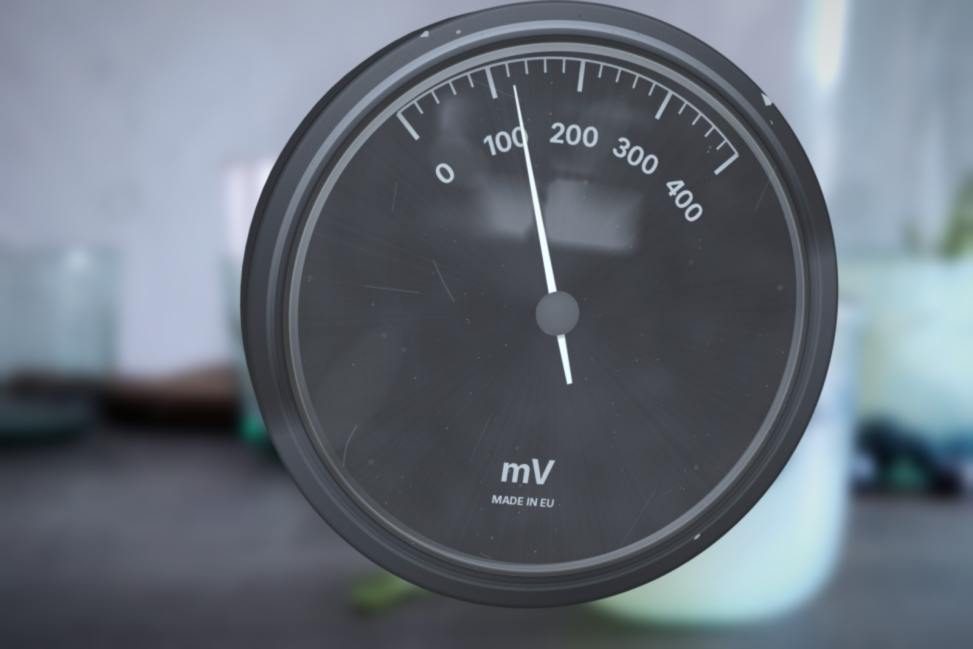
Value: 120 mV
